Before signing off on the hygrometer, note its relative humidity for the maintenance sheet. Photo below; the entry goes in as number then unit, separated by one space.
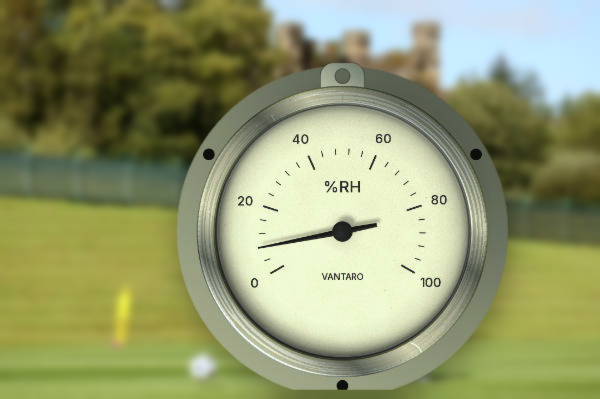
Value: 8 %
